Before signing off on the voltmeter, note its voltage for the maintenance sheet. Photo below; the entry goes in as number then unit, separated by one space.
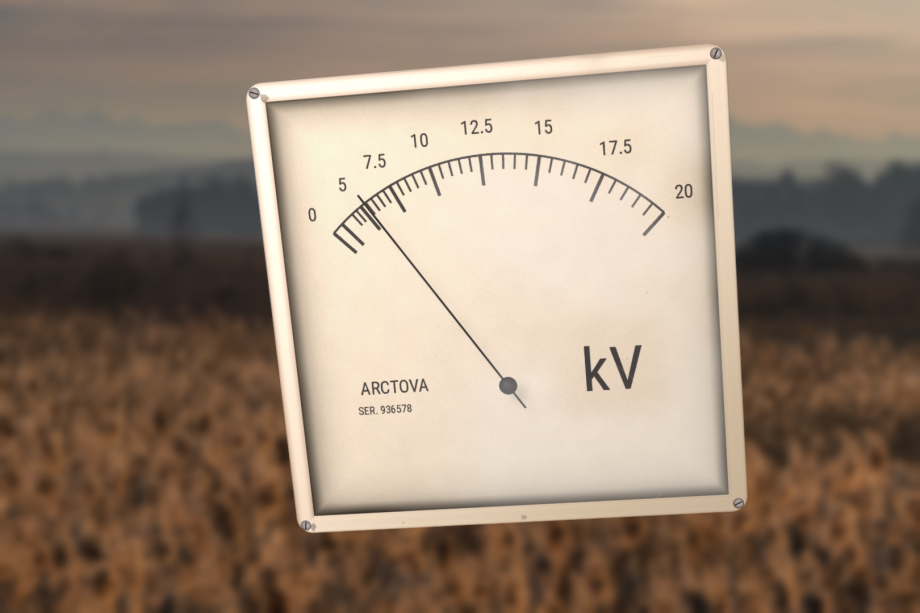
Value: 5.5 kV
